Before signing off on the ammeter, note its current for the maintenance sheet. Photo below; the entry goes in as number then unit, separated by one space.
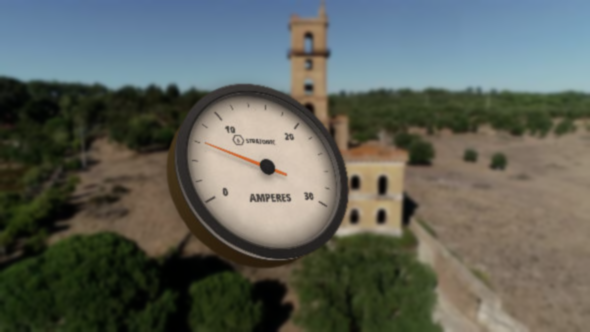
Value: 6 A
